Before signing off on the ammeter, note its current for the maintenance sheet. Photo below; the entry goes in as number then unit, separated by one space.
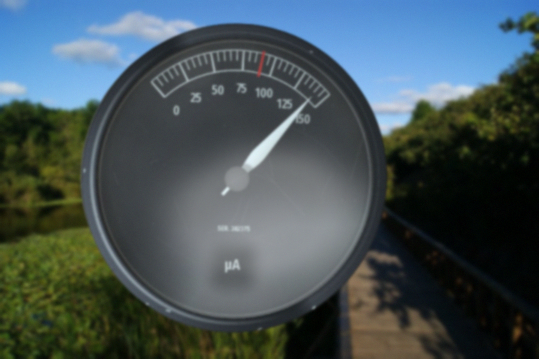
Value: 140 µA
